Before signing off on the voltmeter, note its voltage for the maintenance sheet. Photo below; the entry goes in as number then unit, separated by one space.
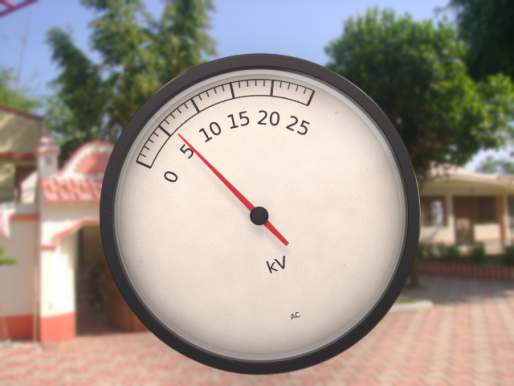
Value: 6 kV
